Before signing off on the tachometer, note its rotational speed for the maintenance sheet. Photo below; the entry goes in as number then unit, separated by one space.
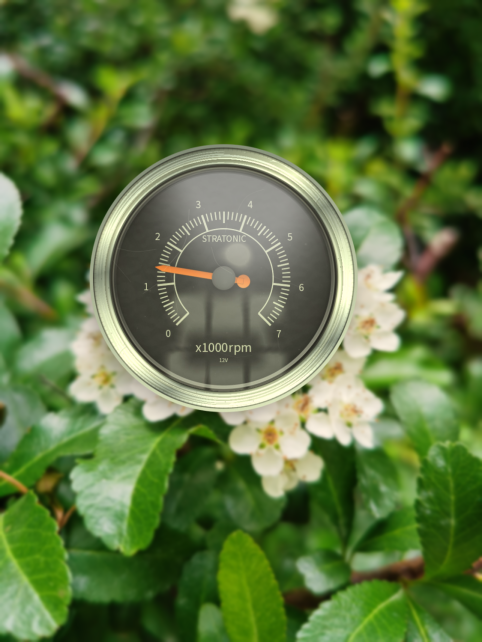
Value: 1400 rpm
